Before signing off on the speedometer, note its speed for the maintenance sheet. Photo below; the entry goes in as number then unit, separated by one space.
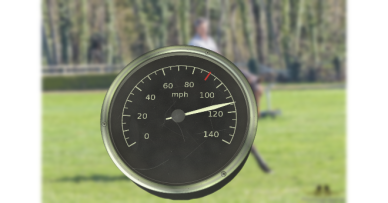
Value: 115 mph
